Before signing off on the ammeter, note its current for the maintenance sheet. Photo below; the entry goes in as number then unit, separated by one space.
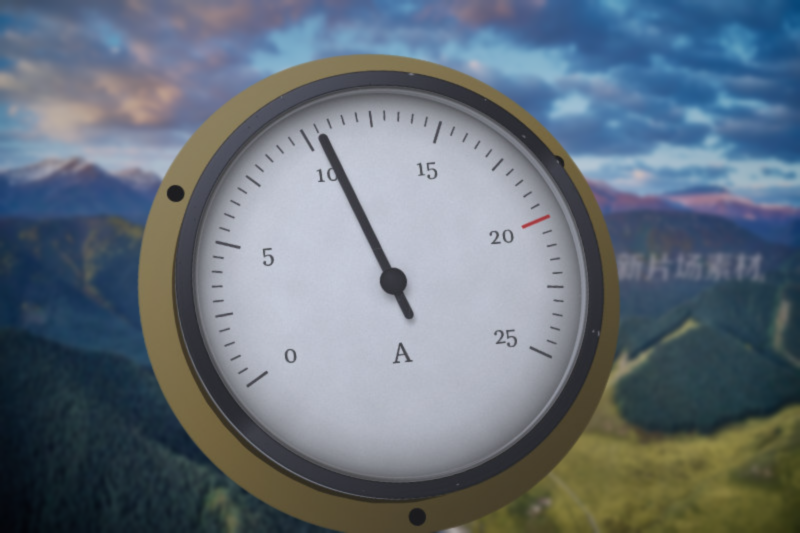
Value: 10.5 A
